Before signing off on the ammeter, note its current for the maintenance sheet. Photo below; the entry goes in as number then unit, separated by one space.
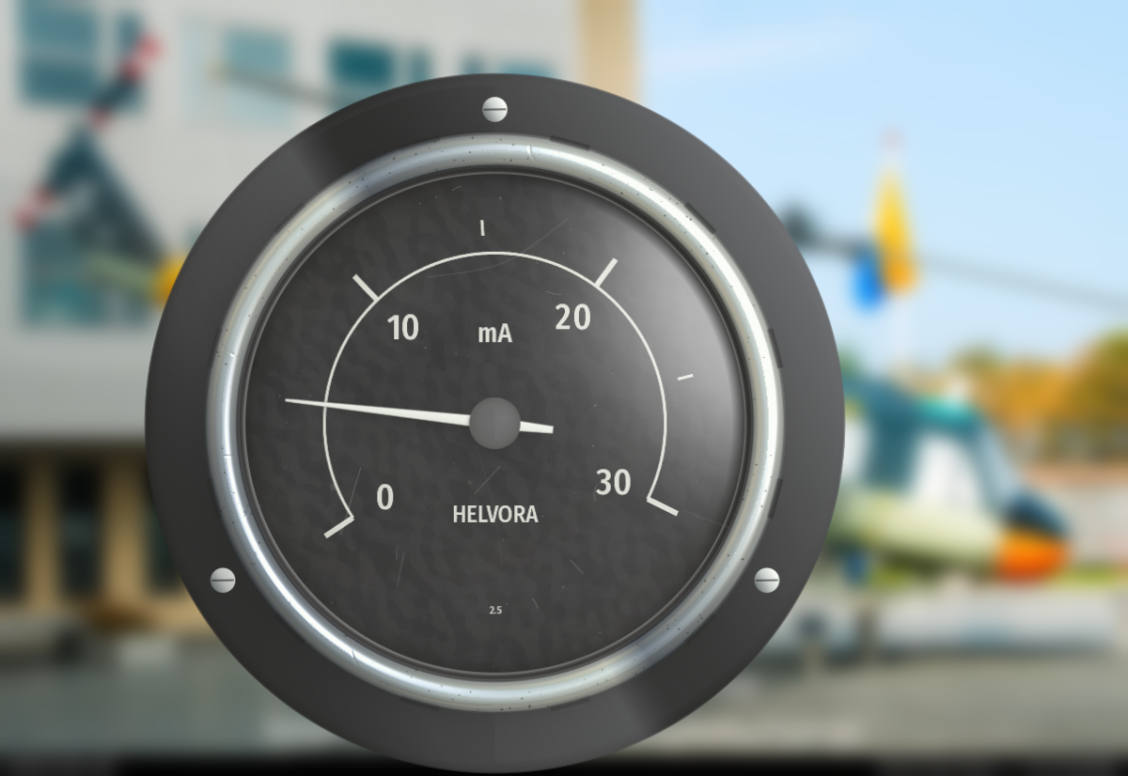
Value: 5 mA
